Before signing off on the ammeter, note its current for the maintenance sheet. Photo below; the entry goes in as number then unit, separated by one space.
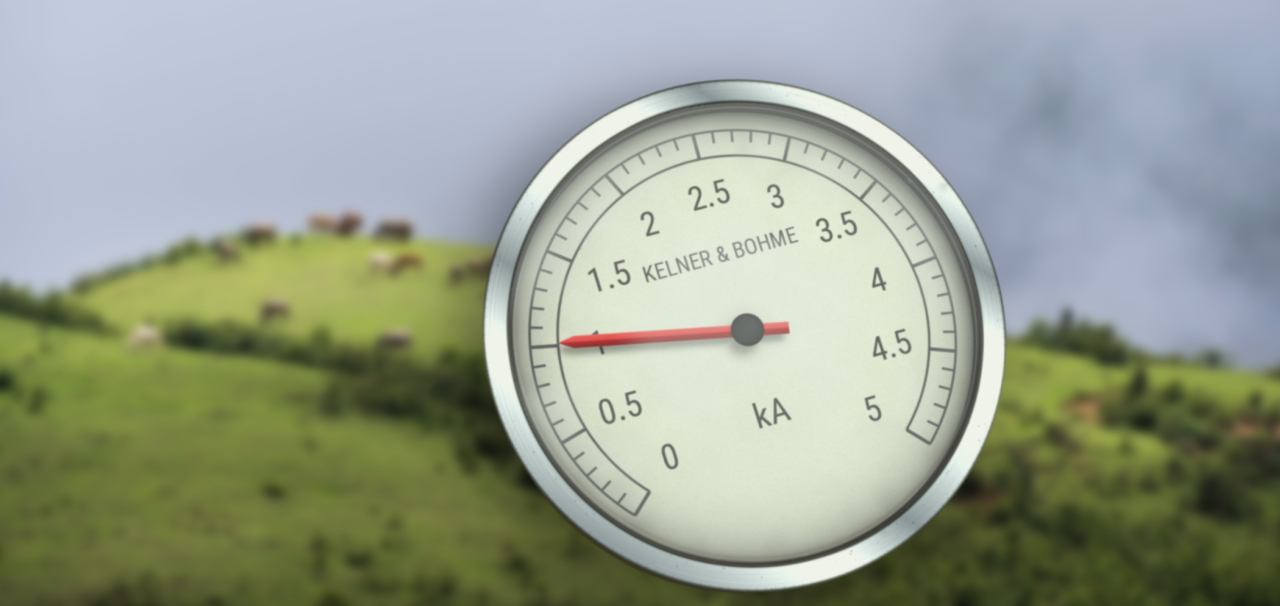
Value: 1 kA
